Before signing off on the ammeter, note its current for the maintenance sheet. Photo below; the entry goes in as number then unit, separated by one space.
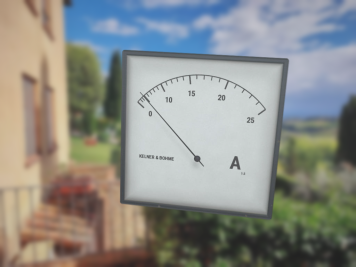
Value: 5 A
